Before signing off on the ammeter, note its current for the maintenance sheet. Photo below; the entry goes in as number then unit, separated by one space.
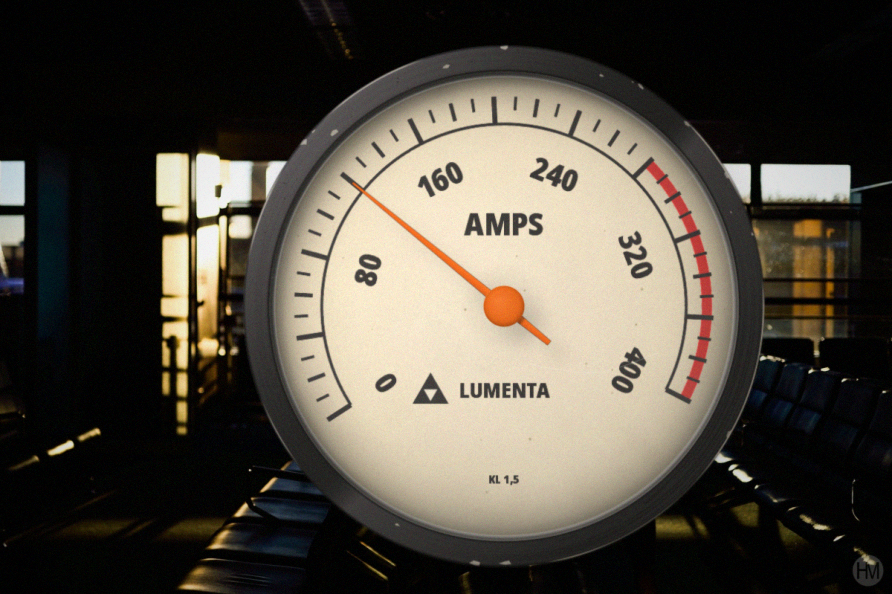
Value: 120 A
